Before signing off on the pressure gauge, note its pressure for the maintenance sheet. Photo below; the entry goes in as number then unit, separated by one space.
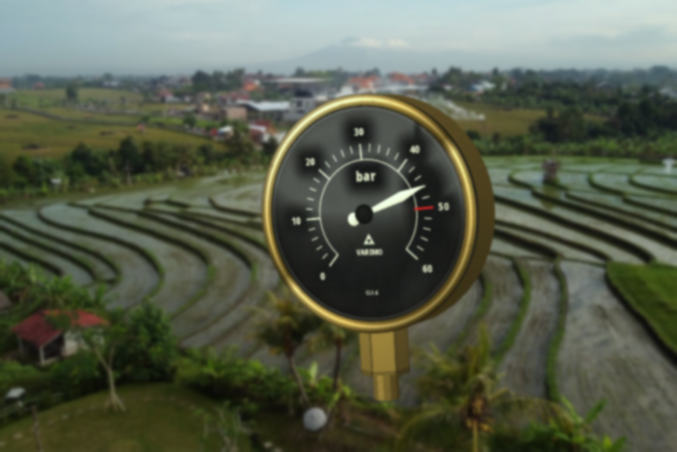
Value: 46 bar
